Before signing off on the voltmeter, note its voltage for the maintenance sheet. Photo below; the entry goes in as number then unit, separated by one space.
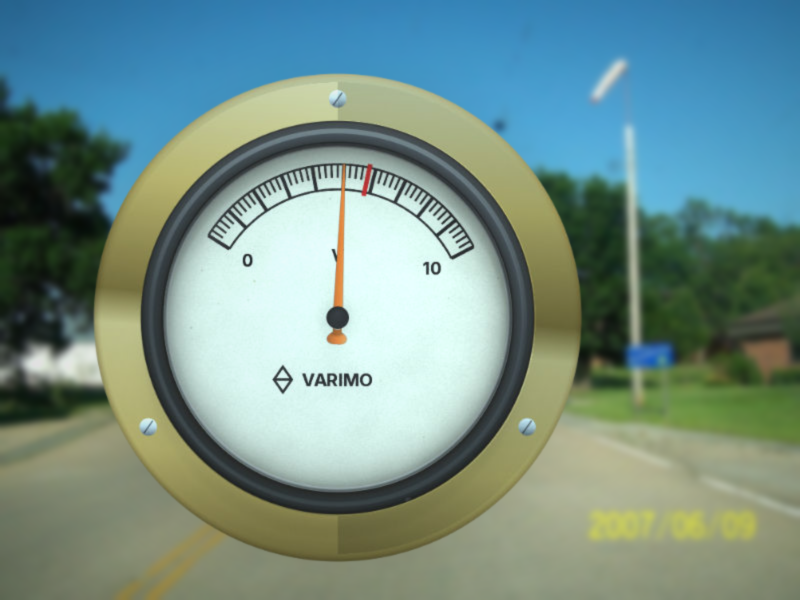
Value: 5 V
